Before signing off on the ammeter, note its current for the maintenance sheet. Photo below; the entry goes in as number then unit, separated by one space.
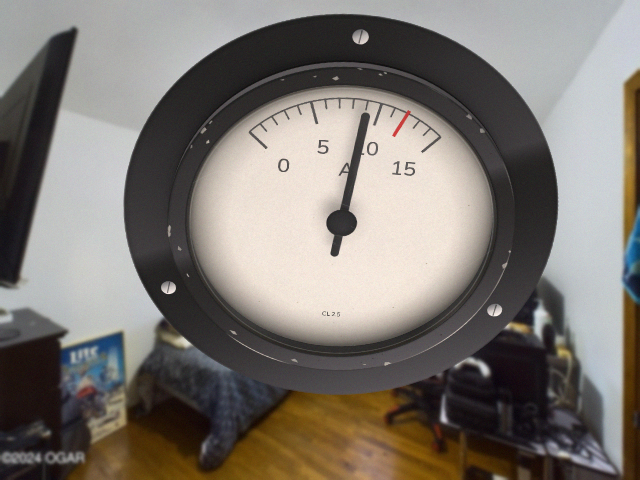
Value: 9 A
